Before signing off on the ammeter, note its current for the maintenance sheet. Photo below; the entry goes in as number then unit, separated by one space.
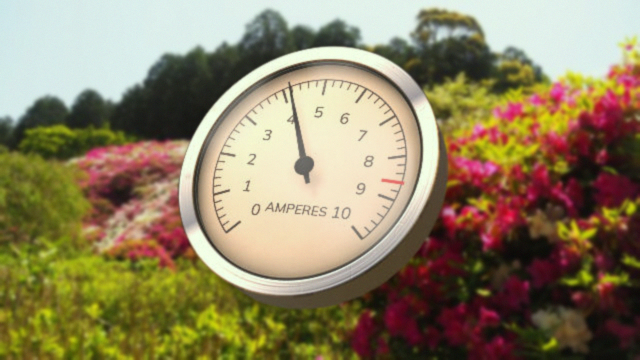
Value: 4.2 A
